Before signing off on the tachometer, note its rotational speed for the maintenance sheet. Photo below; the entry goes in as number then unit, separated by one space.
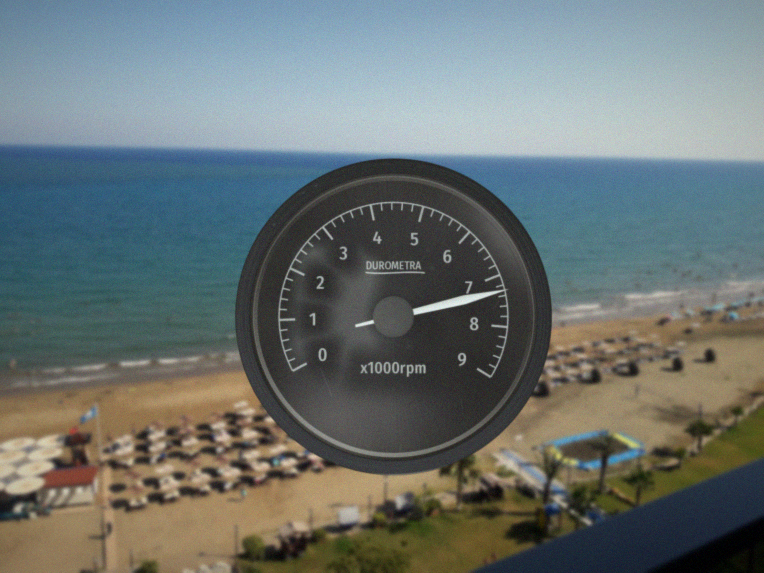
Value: 7300 rpm
